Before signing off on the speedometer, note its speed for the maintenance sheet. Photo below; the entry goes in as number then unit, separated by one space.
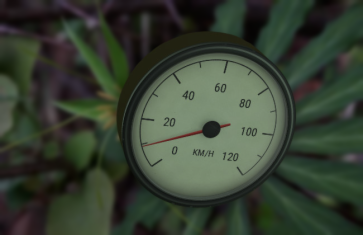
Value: 10 km/h
